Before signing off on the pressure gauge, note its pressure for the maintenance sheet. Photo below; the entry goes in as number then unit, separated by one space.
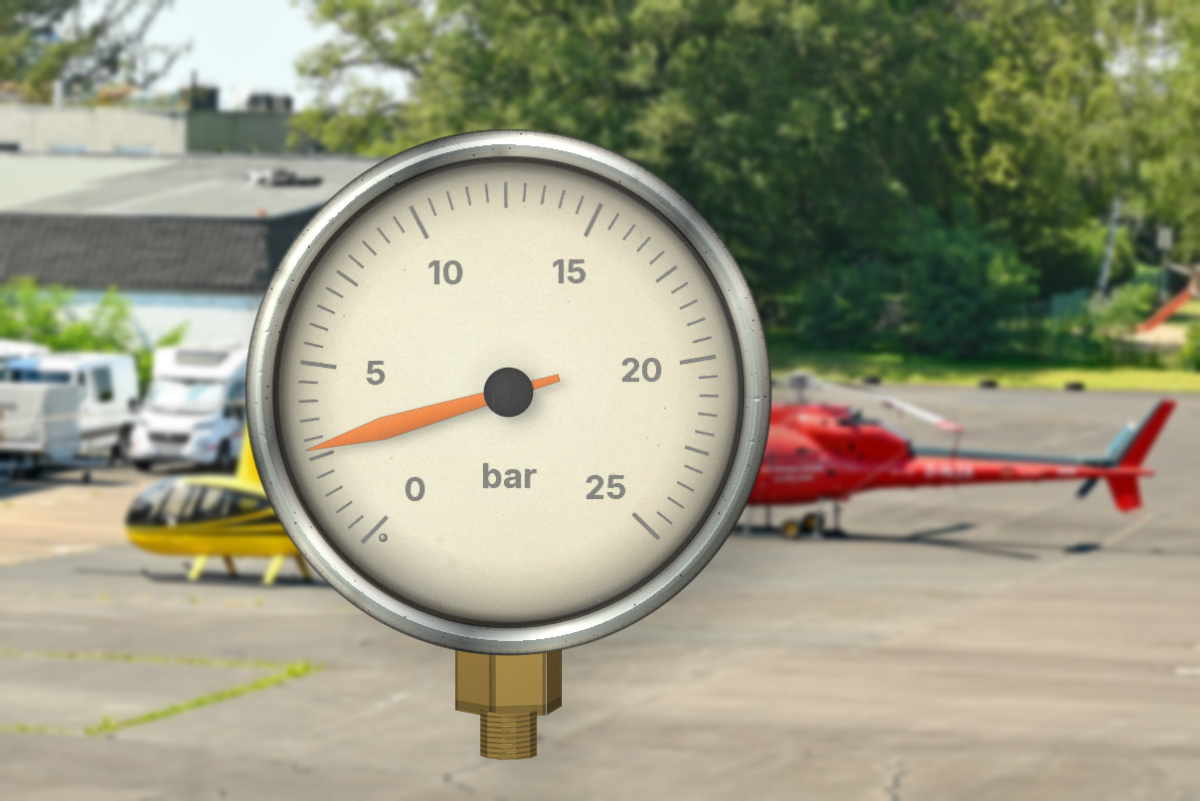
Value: 2.75 bar
